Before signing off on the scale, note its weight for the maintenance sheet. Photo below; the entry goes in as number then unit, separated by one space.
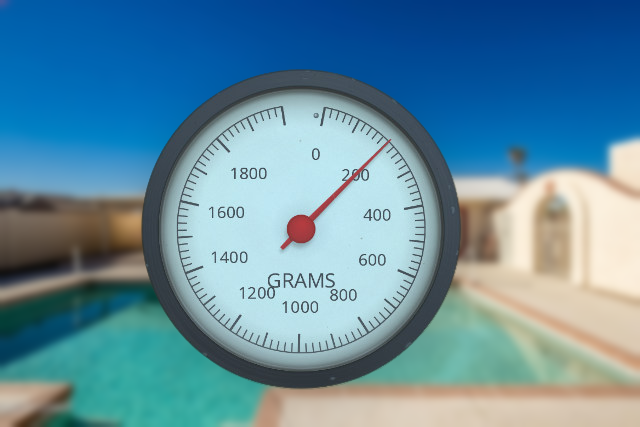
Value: 200 g
